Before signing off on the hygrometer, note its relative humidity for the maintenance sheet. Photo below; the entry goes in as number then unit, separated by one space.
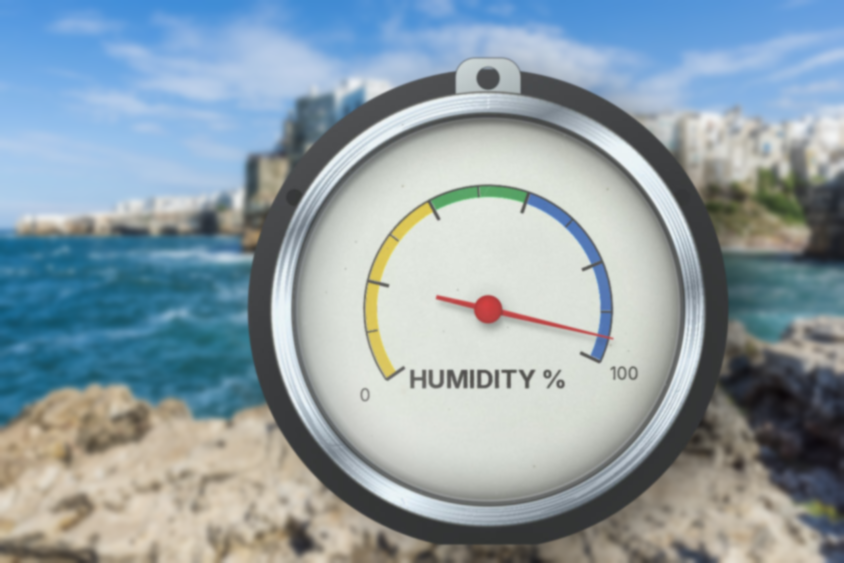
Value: 95 %
